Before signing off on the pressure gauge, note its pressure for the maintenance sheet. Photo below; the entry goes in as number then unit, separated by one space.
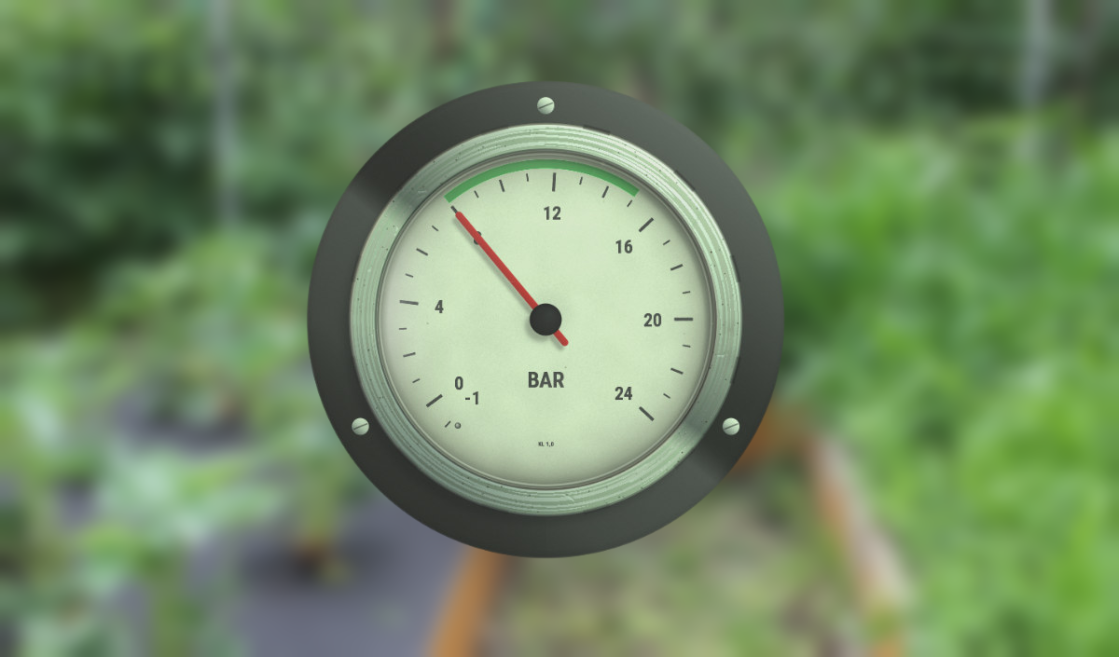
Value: 8 bar
